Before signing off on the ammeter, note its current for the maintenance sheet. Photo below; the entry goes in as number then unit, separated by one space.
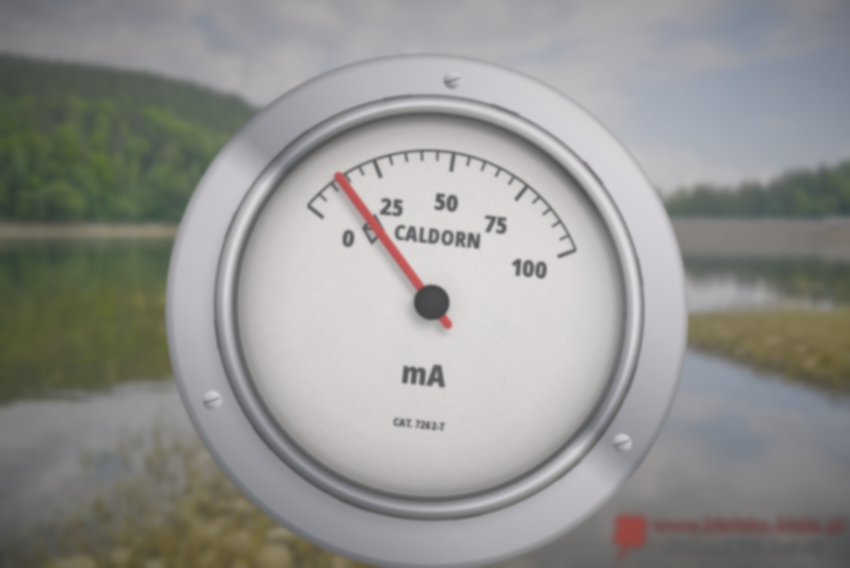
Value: 12.5 mA
